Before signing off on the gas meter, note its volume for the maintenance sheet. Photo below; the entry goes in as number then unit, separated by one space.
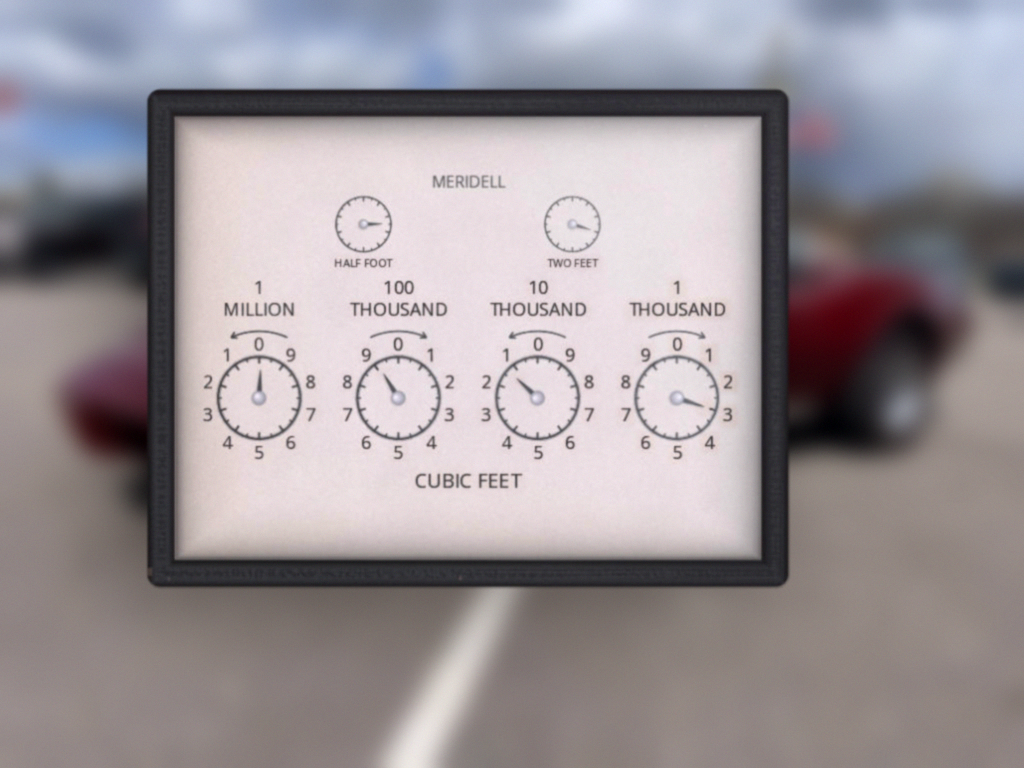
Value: 991300 ft³
